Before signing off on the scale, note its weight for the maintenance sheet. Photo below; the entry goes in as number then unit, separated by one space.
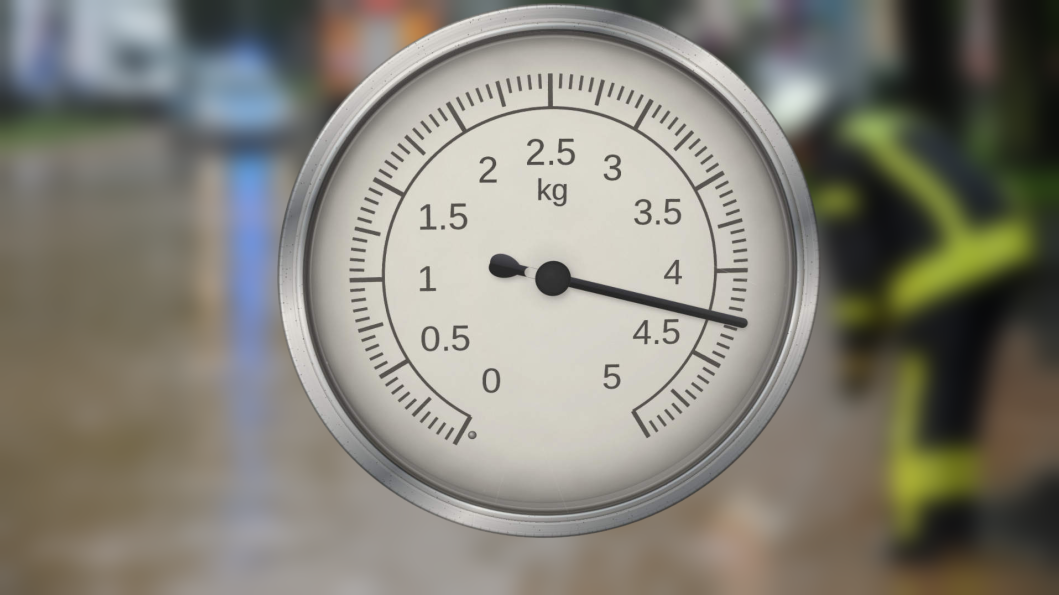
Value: 4.25 kg
